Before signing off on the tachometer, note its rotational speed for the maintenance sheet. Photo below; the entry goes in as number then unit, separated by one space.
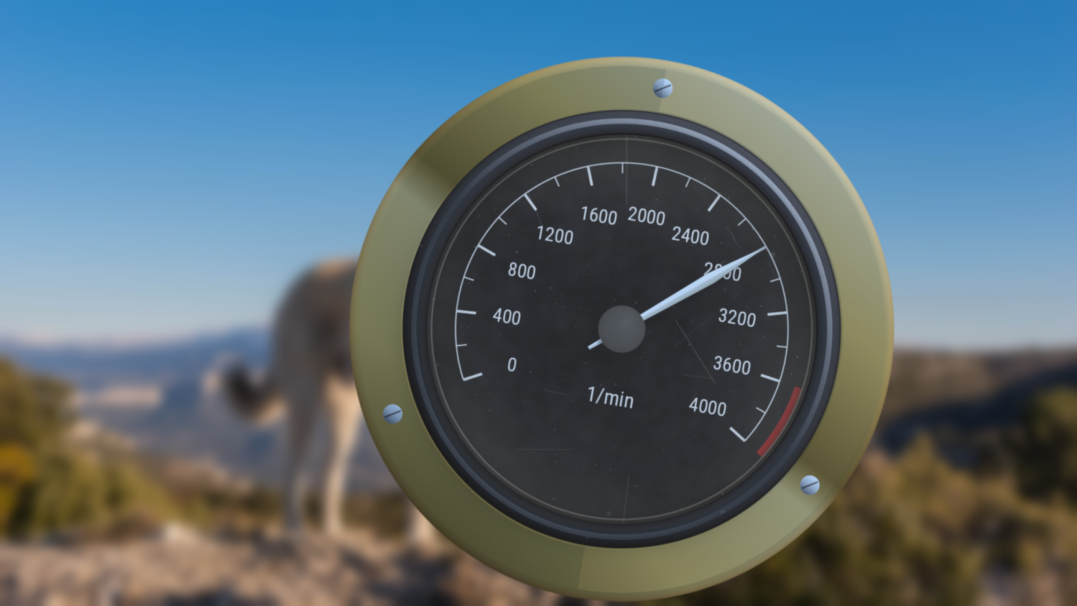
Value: 2800 rpm
